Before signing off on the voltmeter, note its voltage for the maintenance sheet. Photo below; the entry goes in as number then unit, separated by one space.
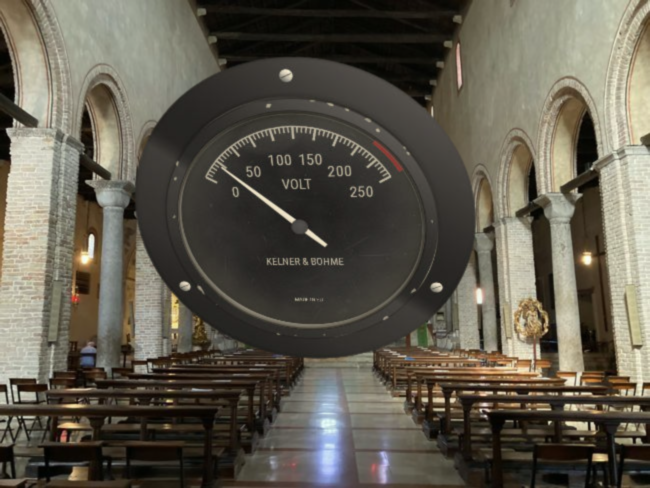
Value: 25 V
